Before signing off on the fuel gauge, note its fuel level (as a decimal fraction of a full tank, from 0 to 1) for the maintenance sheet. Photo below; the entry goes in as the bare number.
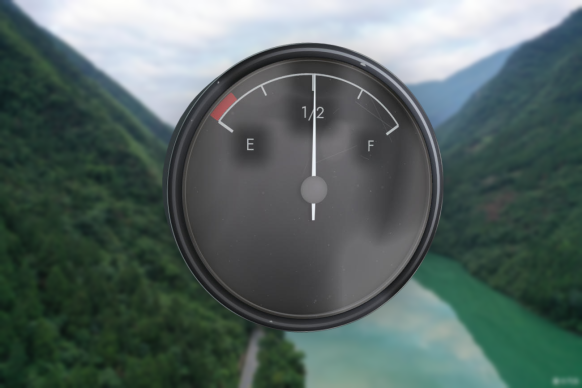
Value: 0.5
